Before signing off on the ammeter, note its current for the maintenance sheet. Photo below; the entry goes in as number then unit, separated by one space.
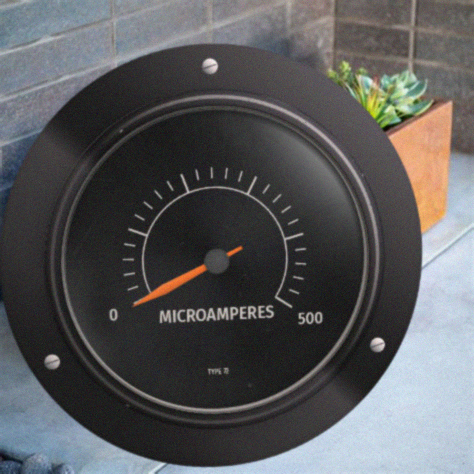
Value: 0 µA
